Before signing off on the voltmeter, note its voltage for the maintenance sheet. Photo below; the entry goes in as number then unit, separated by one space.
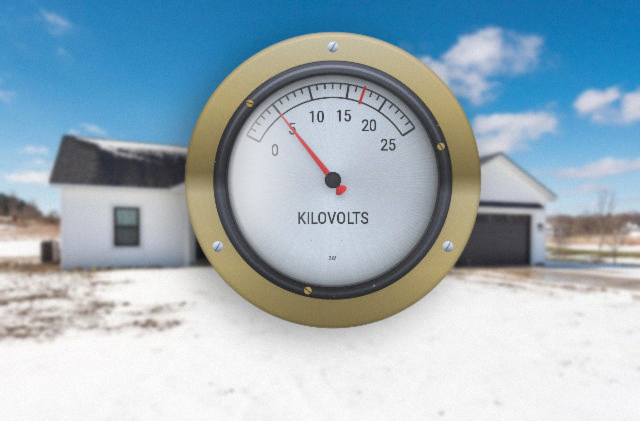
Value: 5 kV
